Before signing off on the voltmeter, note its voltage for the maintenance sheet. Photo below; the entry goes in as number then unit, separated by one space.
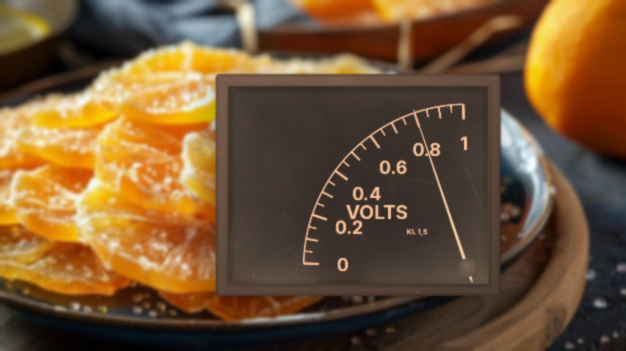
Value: 0.8 V
